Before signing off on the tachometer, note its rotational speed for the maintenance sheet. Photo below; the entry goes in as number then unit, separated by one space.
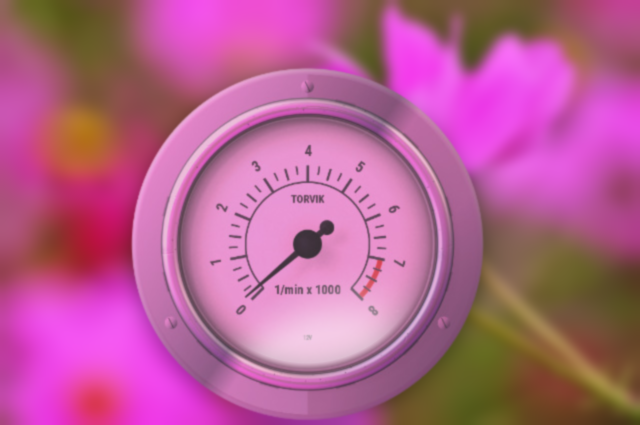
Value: 125 rpm
